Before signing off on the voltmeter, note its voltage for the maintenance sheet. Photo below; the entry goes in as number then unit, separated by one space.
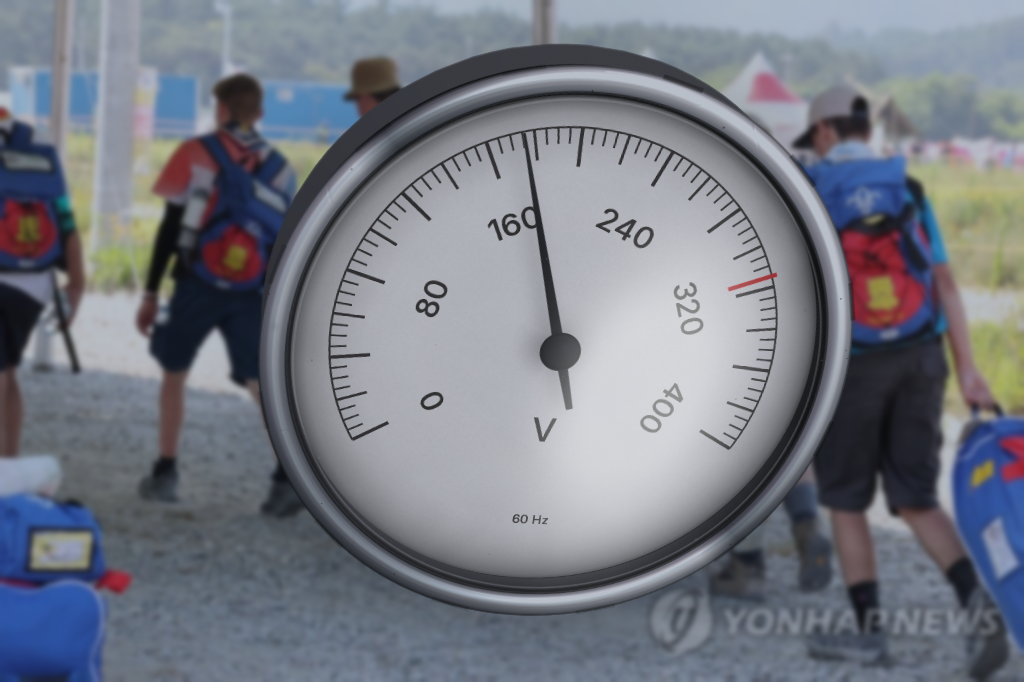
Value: 175 V
